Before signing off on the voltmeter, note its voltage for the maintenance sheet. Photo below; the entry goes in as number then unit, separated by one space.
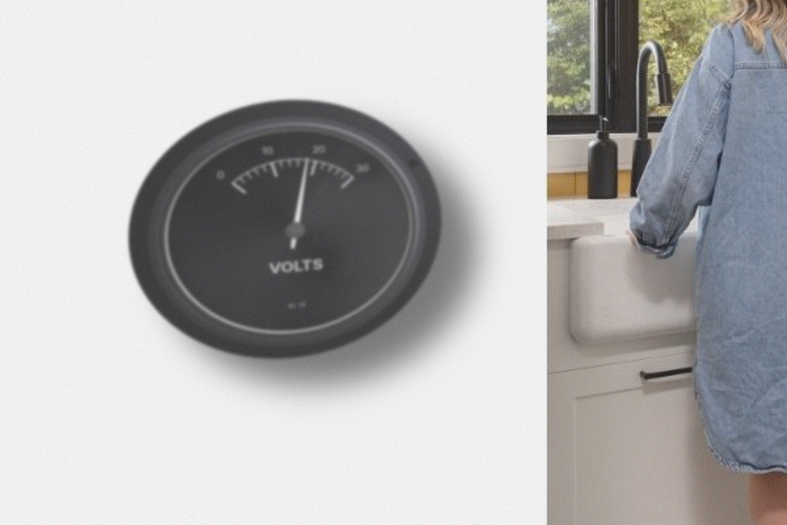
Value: 18 V
